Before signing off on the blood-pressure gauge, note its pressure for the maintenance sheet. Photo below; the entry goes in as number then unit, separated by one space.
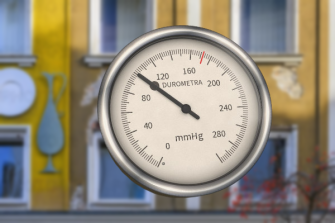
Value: 100 mmHg
